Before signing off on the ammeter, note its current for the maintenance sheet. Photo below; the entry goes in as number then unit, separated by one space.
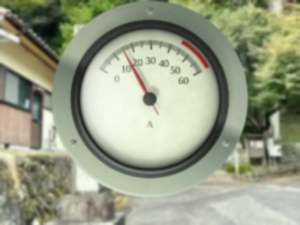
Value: 15 A
